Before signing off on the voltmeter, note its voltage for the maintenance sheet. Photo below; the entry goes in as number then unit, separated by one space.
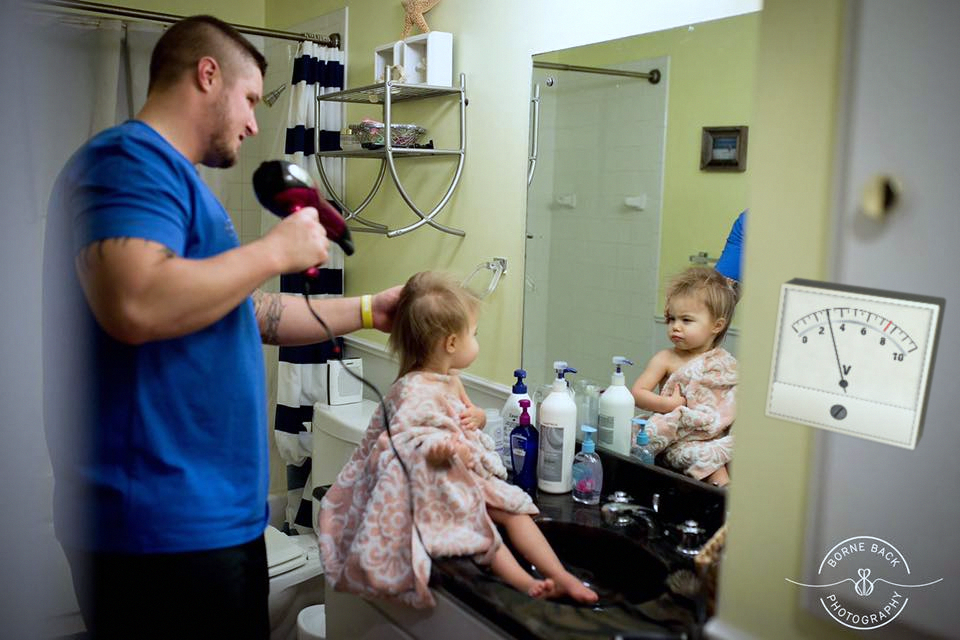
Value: 3 V
